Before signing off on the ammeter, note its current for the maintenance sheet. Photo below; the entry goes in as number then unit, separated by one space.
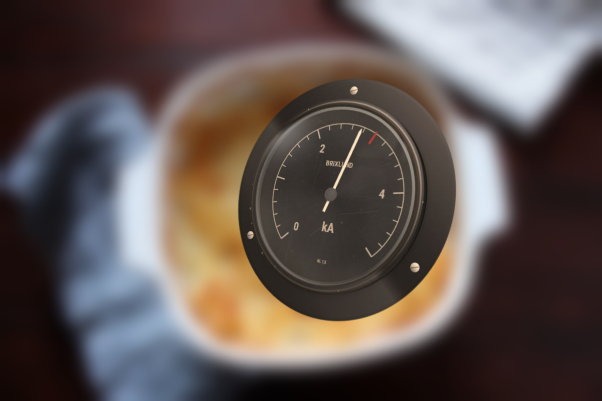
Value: 2.8 kA
